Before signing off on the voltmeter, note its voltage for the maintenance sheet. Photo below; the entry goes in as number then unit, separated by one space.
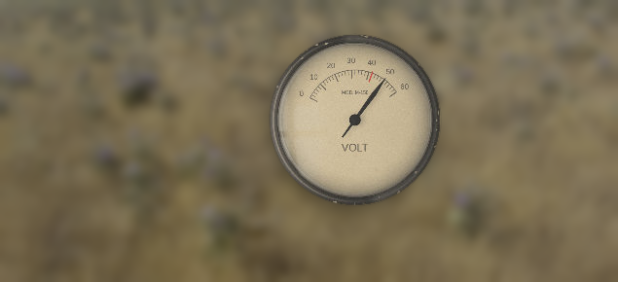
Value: 50 V
